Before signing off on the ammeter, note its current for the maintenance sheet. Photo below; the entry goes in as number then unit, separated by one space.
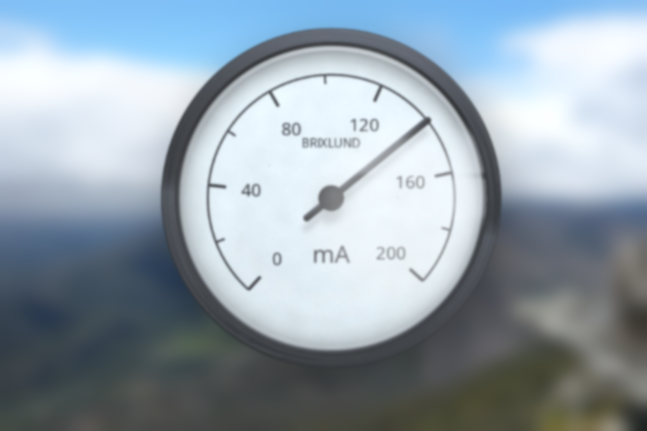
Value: 140 mA
